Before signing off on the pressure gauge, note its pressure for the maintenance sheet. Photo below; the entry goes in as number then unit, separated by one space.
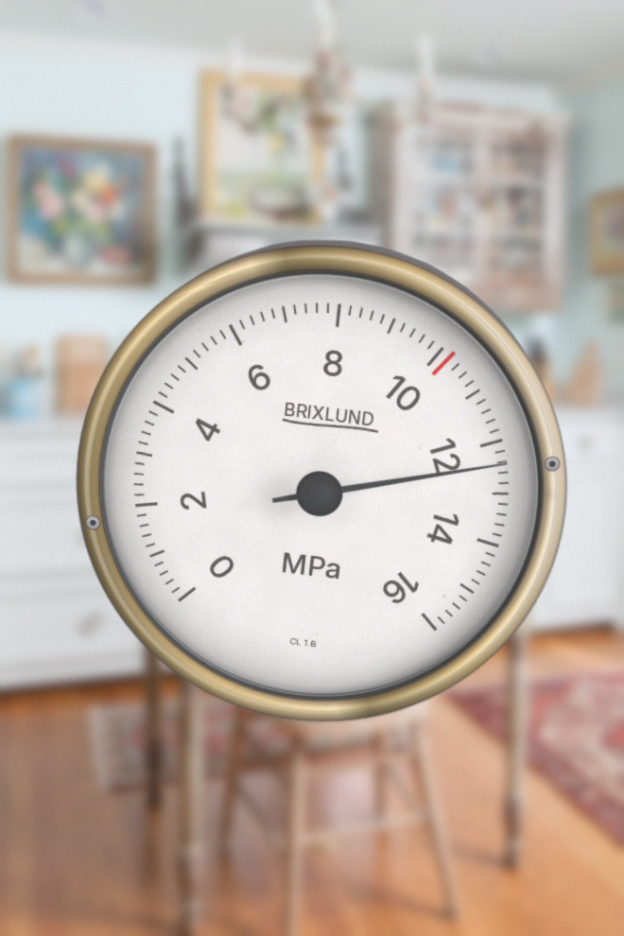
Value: 12.4 MPa
